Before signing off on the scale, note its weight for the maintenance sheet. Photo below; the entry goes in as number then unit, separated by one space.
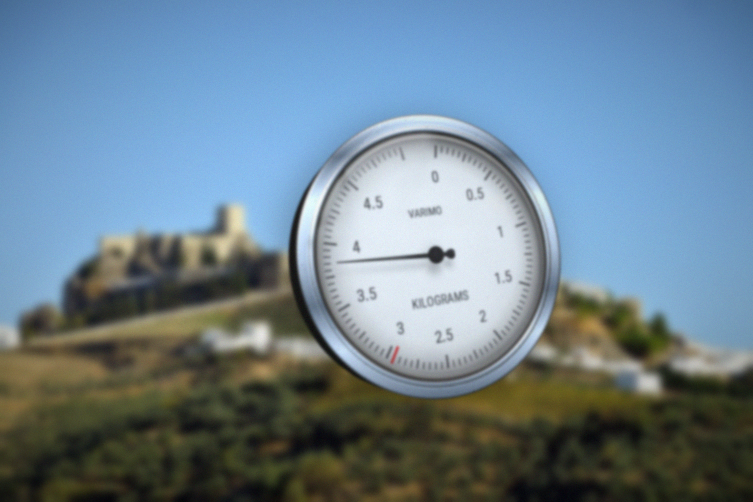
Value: 3.85 kg
